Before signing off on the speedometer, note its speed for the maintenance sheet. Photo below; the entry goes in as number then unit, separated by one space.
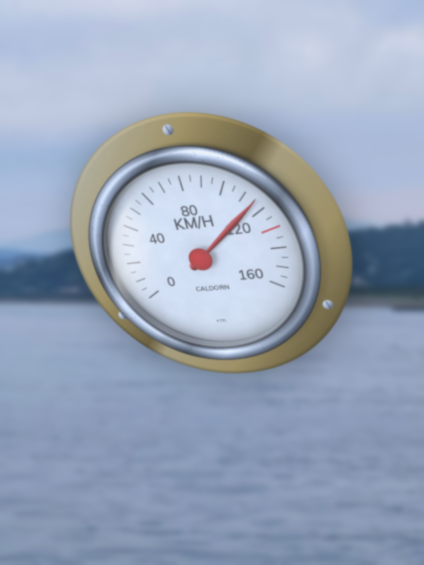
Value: 115 km/h
